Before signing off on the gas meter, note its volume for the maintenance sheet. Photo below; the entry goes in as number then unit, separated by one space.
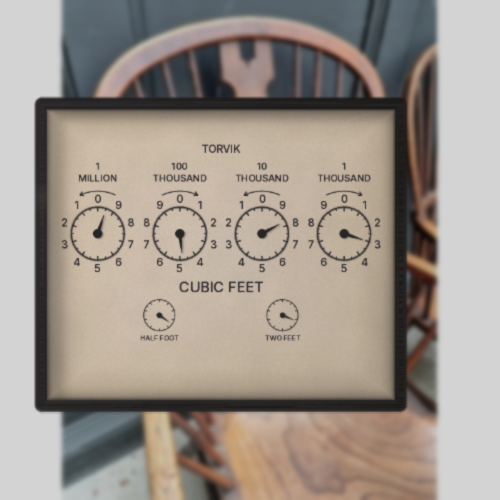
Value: 948300 ft³
